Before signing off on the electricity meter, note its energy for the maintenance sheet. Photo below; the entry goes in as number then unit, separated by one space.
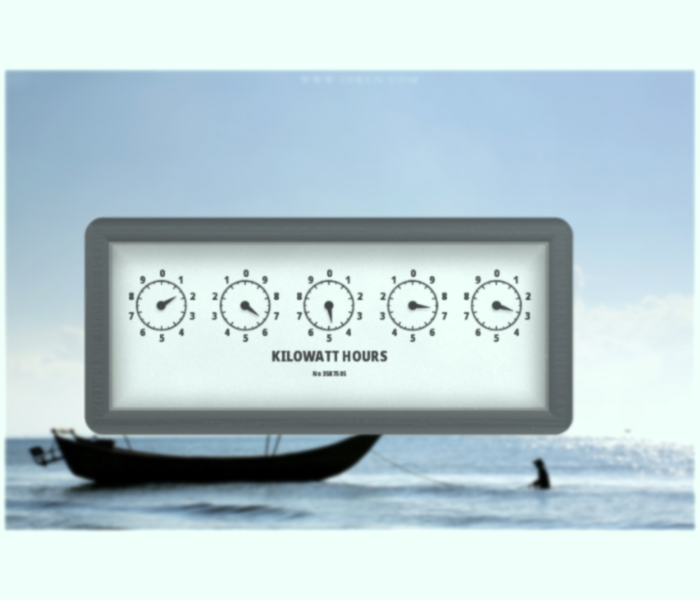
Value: 16473 kWh
